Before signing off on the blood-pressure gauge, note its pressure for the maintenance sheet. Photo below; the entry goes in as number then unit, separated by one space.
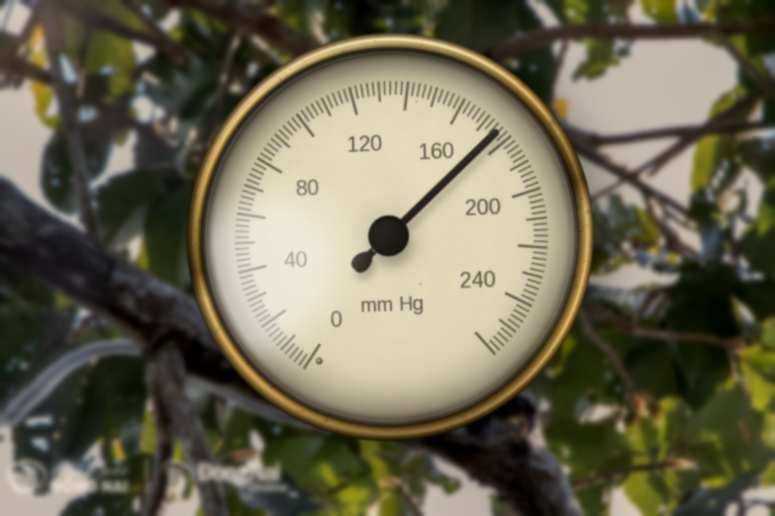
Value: 176 mmHg
